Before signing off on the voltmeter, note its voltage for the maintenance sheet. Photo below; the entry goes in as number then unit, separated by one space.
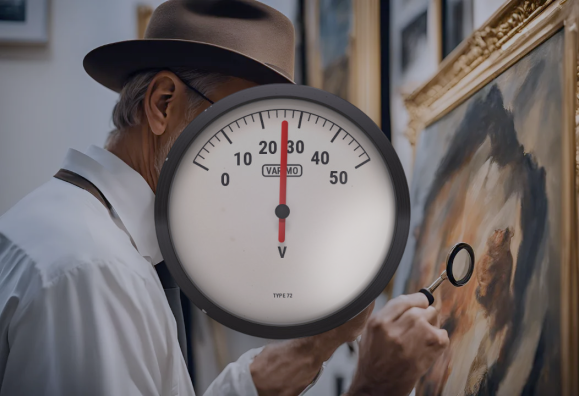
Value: 26 V
